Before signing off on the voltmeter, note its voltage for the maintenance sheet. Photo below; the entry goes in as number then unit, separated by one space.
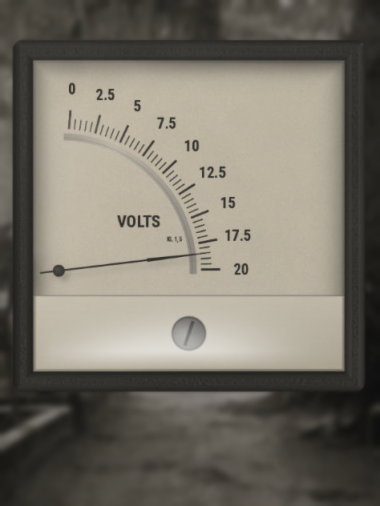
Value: 18.5 V
